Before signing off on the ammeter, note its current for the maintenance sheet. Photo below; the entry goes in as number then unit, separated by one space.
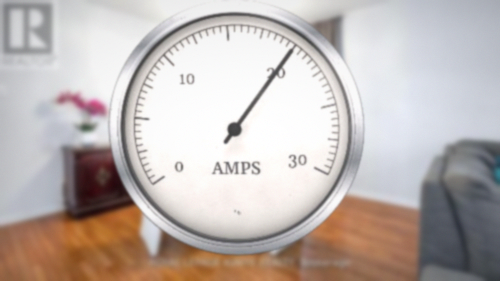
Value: 20 A
